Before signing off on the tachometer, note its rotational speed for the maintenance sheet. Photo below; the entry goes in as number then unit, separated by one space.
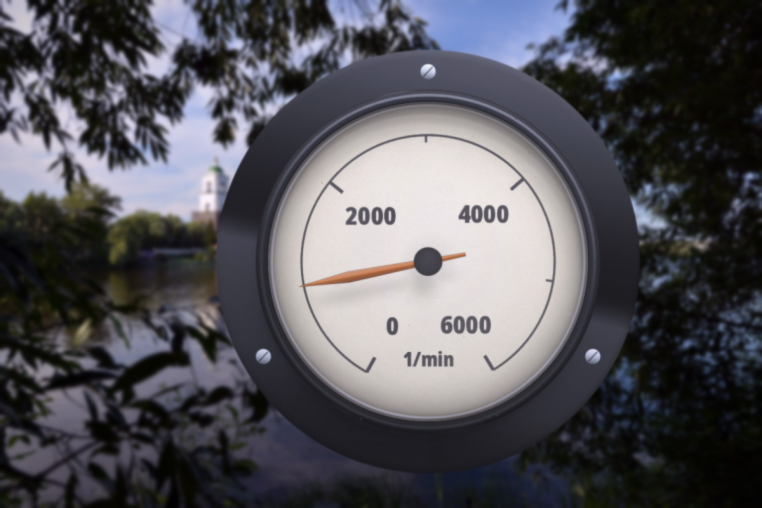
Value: 1000 rpm
